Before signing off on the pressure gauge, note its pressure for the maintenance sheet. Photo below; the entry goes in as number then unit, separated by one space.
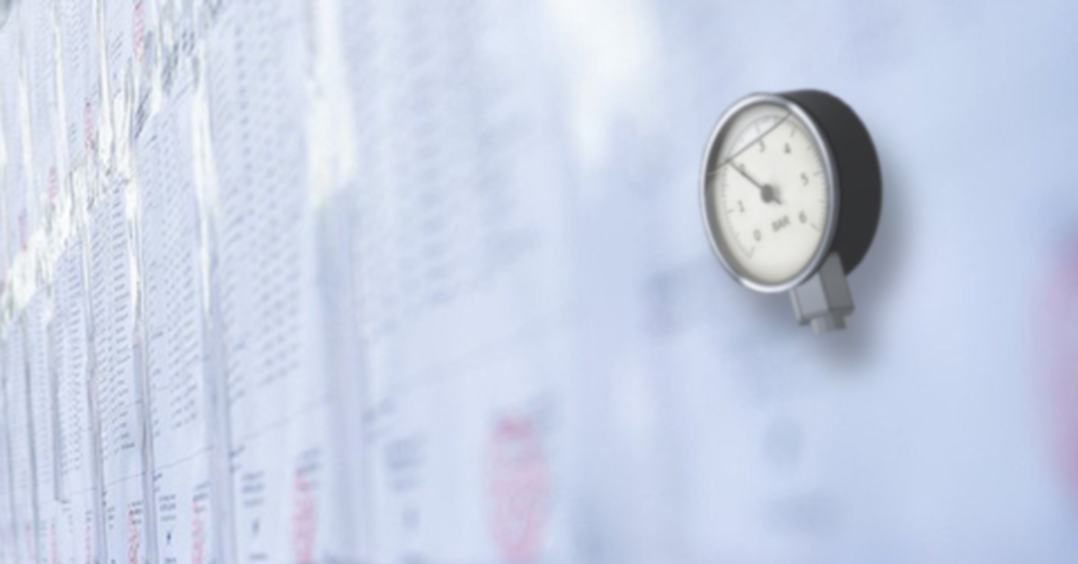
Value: 2 bar
